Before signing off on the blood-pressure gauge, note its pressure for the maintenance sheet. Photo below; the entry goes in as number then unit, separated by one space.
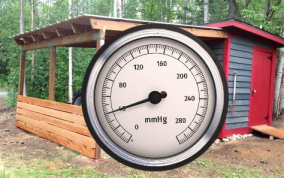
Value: 40 mmHg
